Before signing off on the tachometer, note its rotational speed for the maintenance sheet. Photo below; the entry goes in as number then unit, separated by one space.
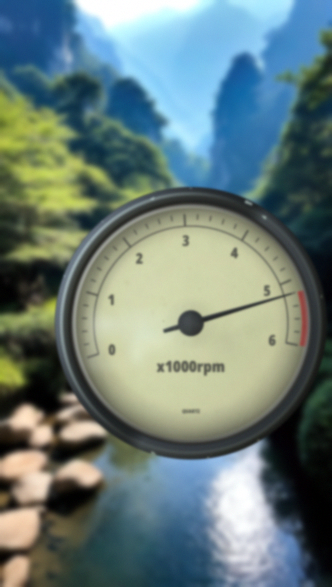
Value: 5200 rpm
